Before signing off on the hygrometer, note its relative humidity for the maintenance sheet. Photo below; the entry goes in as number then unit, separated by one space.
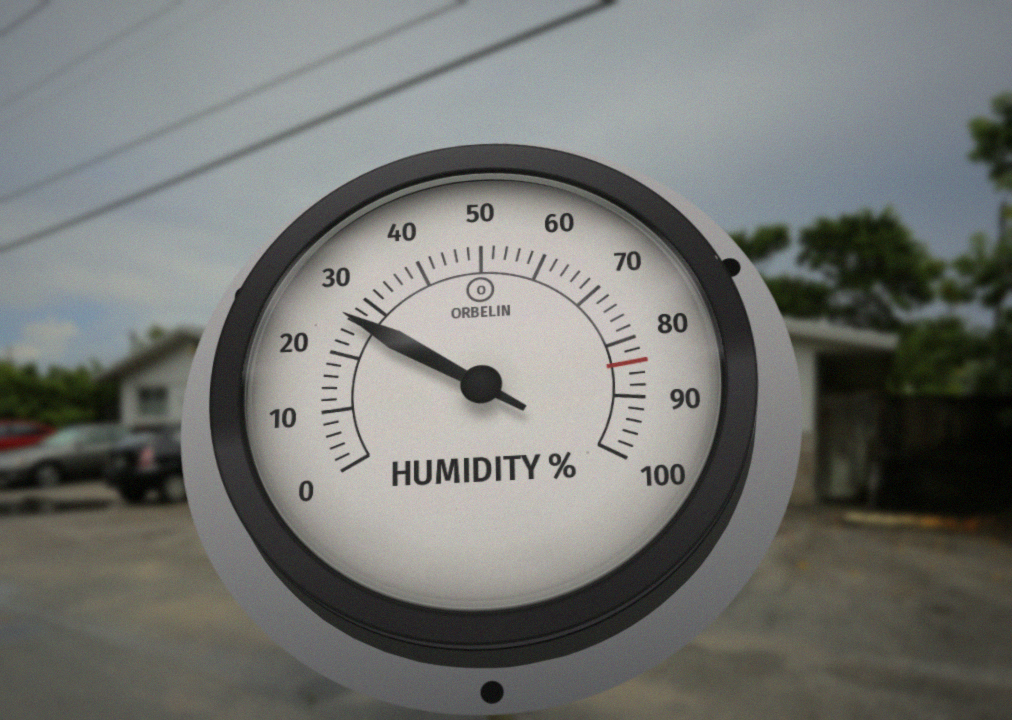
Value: 26 %
